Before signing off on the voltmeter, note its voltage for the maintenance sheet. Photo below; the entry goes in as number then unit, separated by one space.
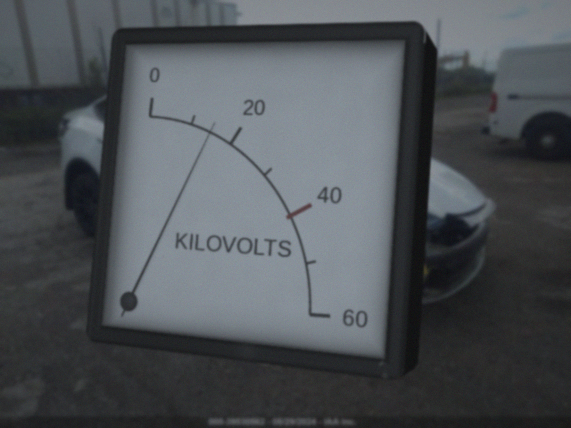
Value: 15 kV
